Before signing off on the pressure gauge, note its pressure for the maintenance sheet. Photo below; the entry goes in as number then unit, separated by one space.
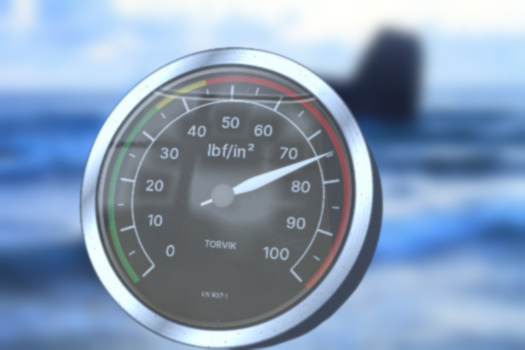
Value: 75 psi
